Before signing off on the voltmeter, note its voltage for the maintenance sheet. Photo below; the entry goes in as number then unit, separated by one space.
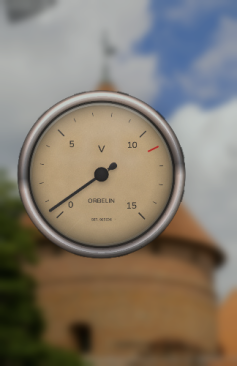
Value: 0.5 V
